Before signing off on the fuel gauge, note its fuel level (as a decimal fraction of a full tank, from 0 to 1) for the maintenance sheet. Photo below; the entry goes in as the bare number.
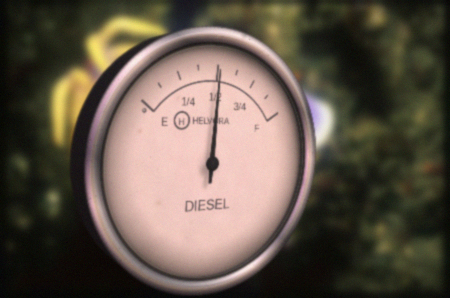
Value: 0.5
